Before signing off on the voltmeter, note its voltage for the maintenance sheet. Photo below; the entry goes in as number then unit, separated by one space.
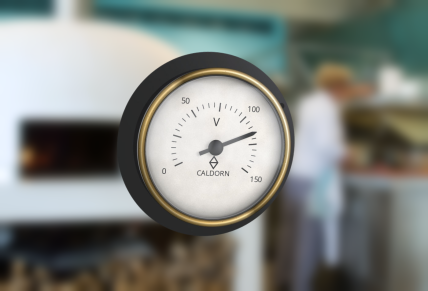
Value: 115 V
